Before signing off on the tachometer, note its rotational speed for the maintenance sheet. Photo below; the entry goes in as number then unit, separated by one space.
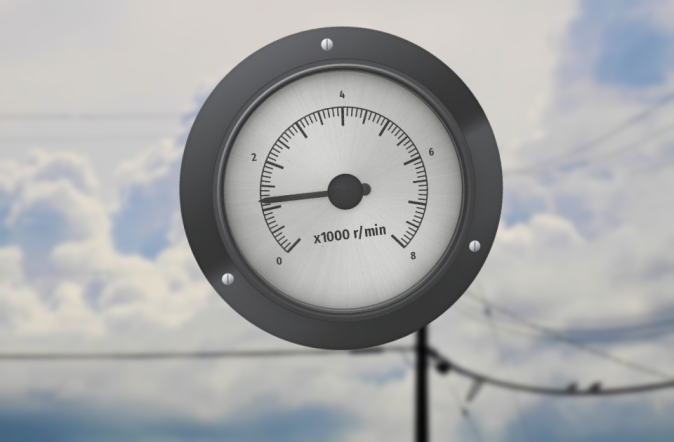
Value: 1200 rpm
